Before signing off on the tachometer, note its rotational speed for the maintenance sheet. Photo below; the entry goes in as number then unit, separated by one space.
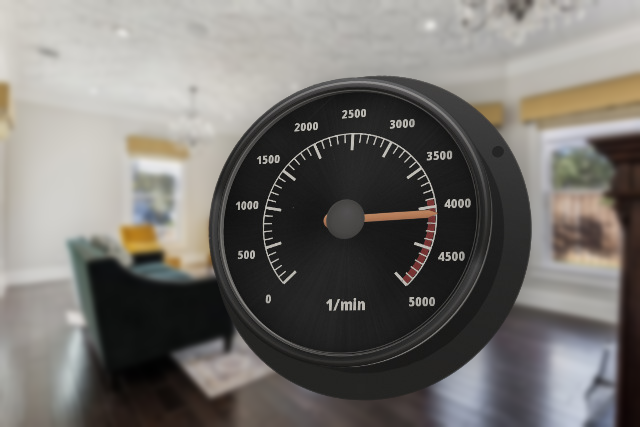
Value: 4100 rpm
